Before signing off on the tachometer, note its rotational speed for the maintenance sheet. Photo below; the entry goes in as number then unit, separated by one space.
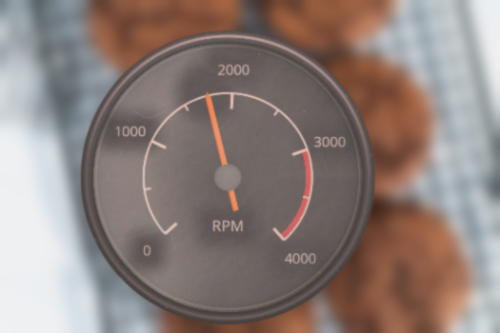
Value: 1750 rpm
